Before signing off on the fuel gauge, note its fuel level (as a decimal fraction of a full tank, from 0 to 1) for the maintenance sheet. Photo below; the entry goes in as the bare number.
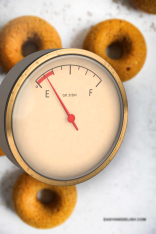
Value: 0.125
